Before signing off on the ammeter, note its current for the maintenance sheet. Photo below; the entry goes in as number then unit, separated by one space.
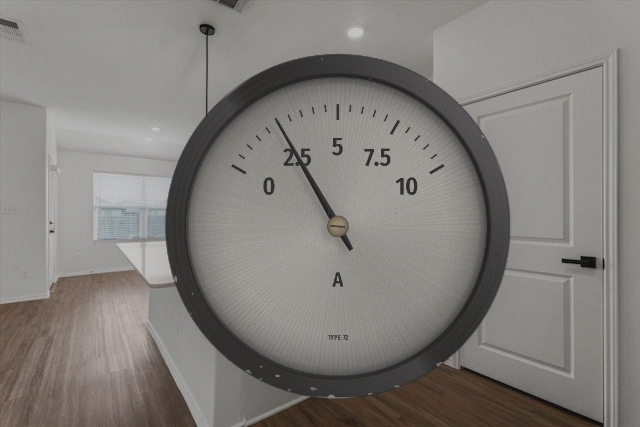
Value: 2.5 A
